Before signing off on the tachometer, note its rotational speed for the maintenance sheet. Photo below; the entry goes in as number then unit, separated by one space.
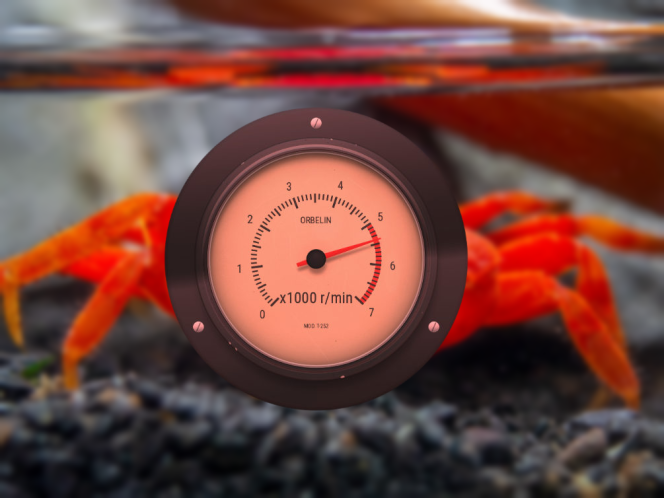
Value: 5400 rpm
